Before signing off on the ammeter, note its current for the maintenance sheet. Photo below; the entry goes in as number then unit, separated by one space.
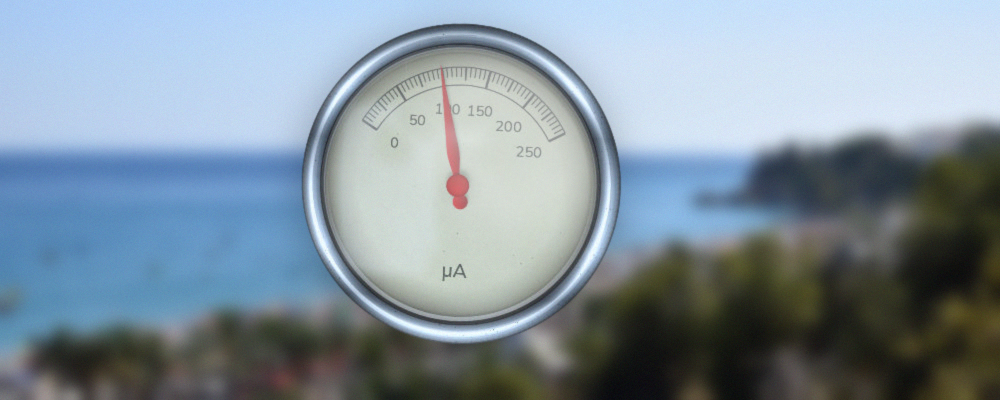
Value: 100 µA
